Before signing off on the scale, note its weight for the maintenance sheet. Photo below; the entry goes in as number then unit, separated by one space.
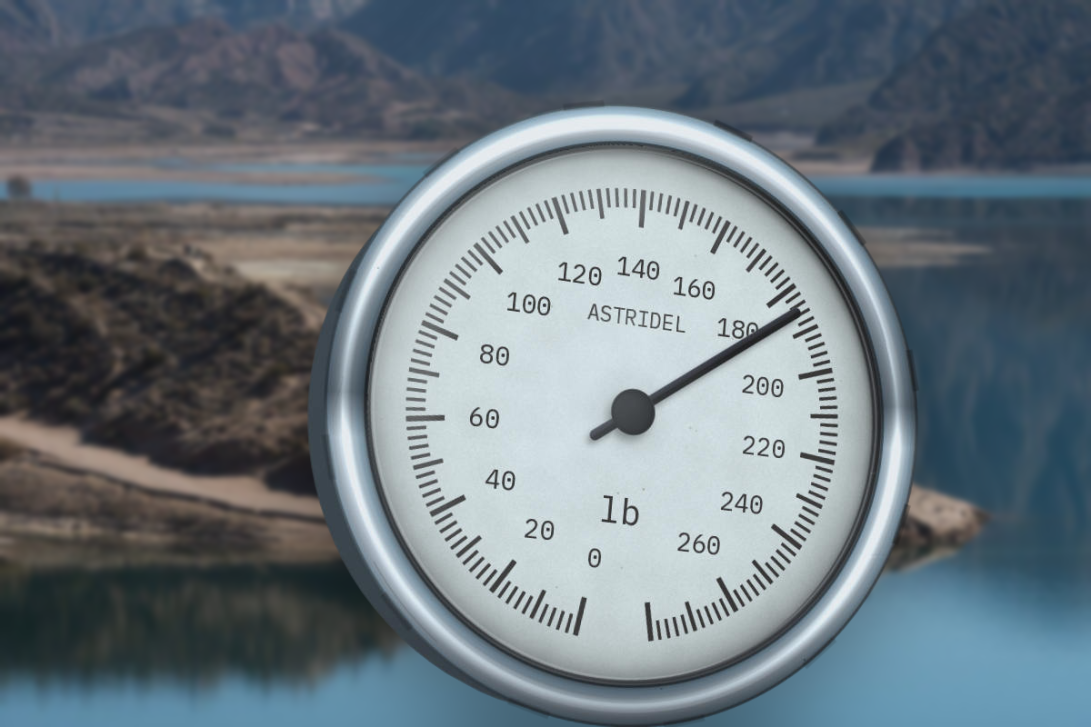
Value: 185 lb
